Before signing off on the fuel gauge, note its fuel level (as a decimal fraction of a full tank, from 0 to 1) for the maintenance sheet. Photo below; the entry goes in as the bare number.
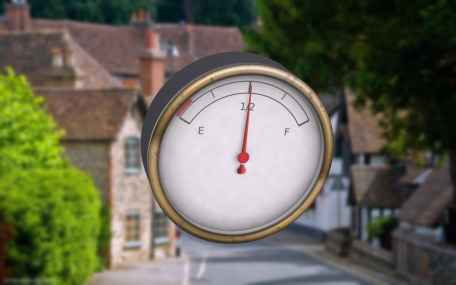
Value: 0.5
